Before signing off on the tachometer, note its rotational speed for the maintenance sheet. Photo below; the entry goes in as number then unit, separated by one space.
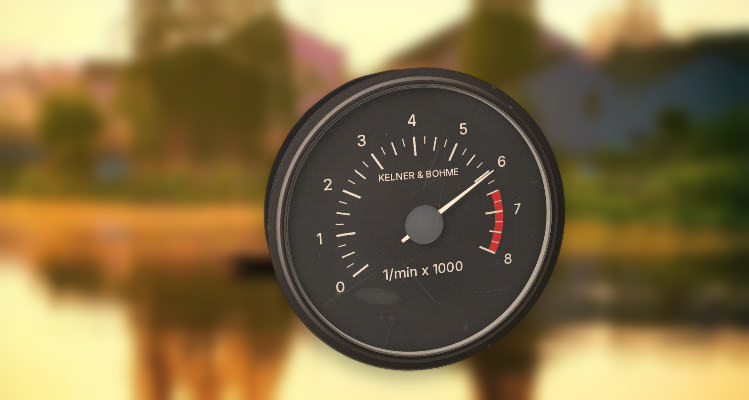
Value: 6000 rpm
